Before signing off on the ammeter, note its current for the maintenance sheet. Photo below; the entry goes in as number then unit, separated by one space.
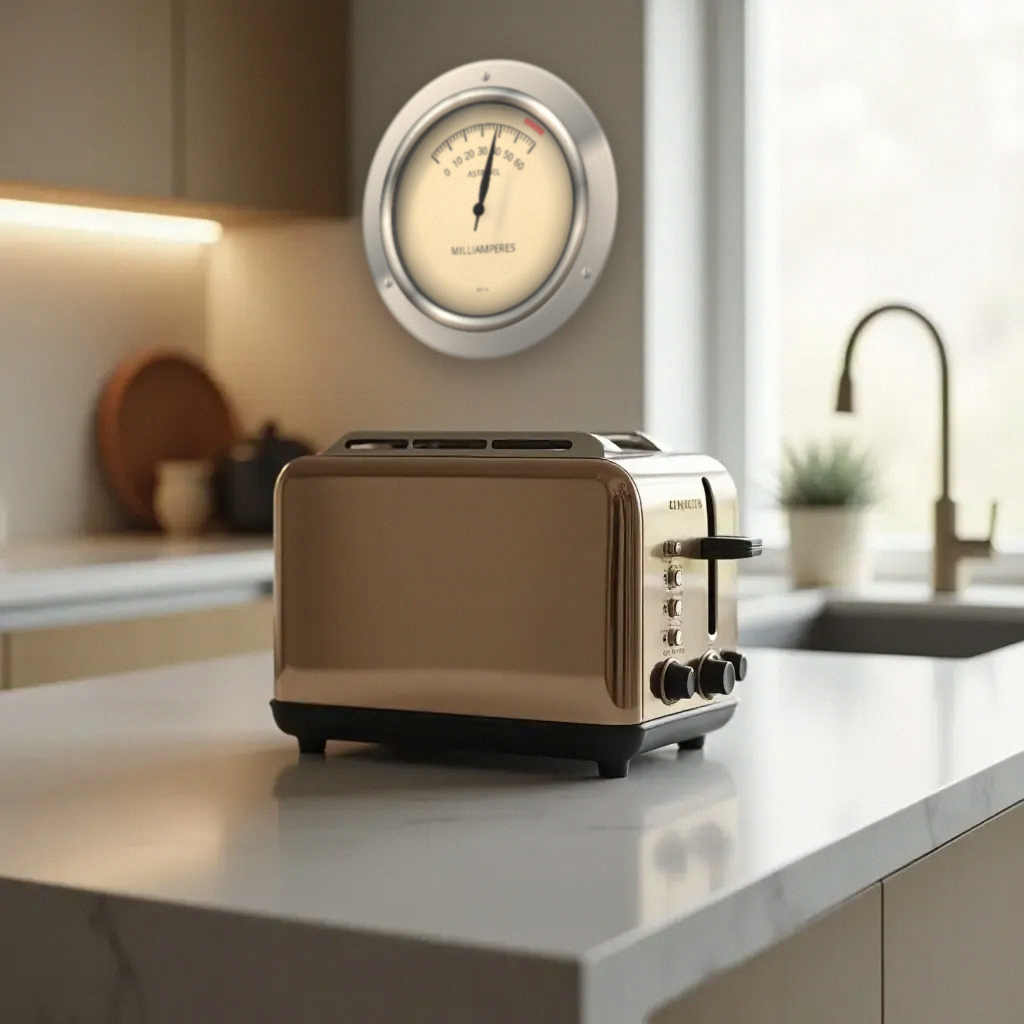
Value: 40 mA
